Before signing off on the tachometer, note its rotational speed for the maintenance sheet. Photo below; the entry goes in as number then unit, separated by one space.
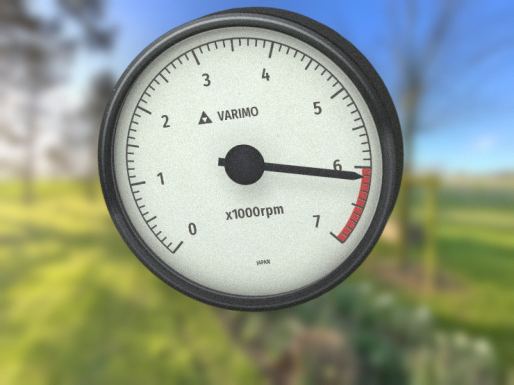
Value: 6100 rpm
